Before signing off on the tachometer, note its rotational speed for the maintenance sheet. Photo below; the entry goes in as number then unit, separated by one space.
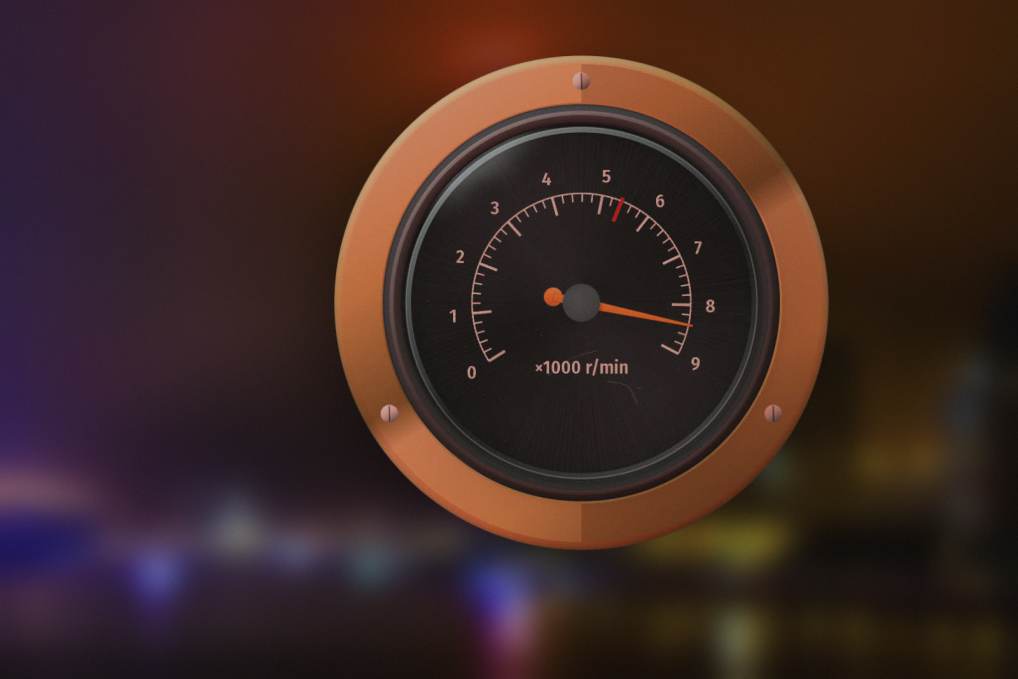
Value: 8400 rpm
